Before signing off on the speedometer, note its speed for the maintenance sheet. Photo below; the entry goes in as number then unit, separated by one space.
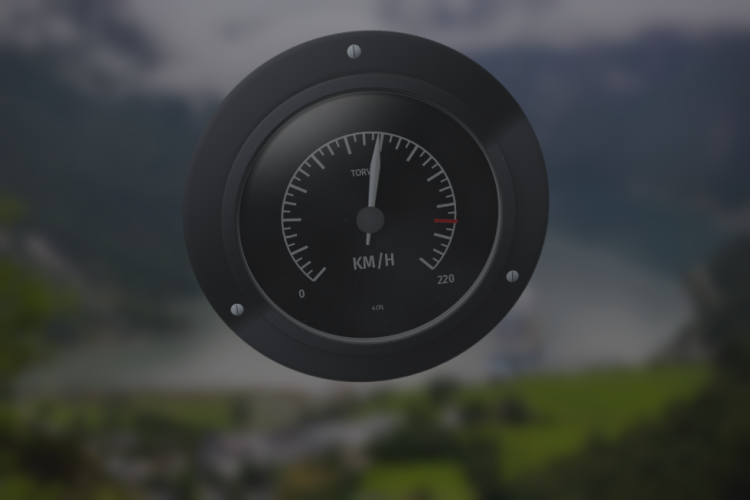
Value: 117.5 km/h
